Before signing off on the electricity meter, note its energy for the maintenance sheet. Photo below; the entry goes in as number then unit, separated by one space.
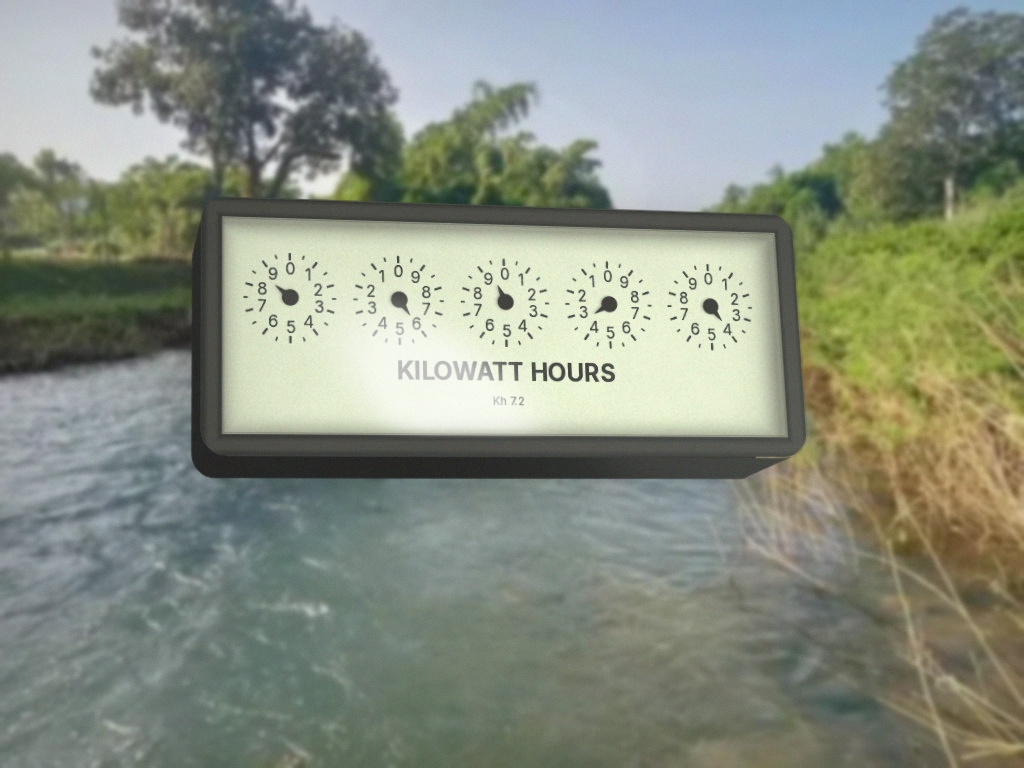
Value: 85934 kWh
